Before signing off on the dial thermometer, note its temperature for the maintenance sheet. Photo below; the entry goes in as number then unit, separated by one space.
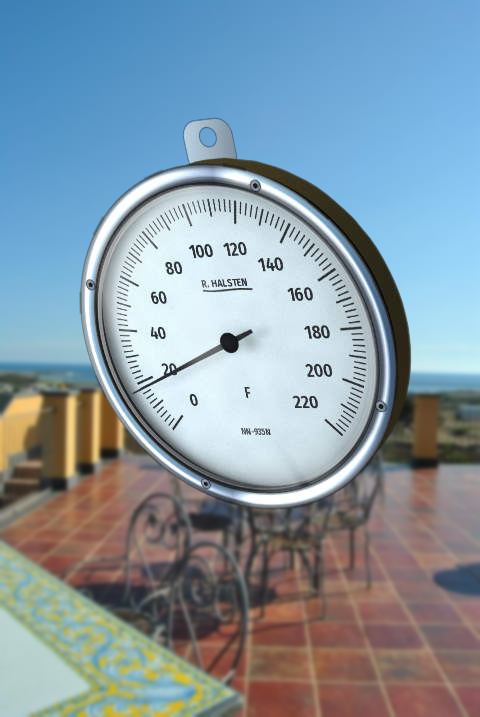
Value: 18 °F
